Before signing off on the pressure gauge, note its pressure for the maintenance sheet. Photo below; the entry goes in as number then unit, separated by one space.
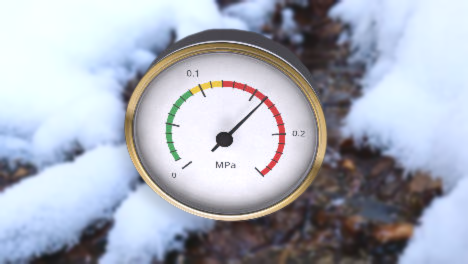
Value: 0.16 MPa
